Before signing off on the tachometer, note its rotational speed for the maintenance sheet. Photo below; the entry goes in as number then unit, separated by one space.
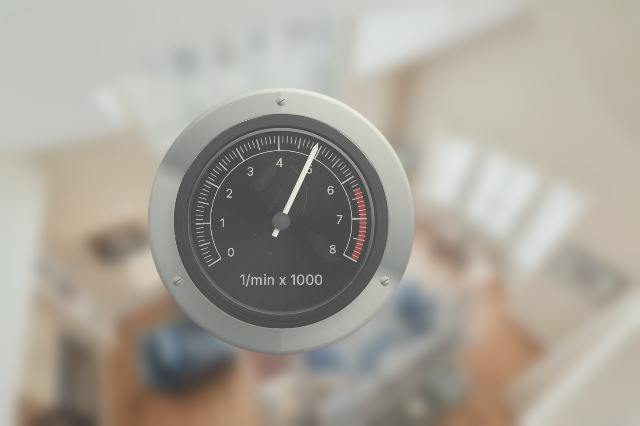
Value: 4900 rpm
